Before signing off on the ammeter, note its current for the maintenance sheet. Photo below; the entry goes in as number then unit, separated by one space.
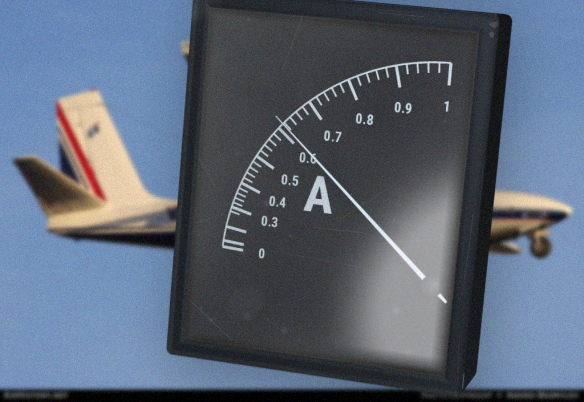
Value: 0.62 A
